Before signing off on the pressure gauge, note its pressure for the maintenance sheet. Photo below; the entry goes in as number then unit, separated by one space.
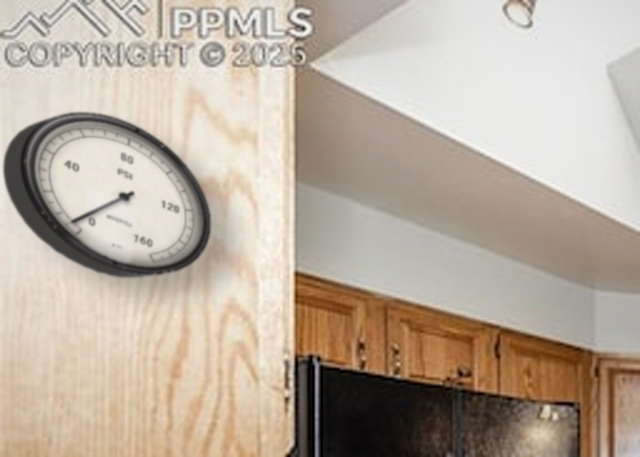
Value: 5 psi
